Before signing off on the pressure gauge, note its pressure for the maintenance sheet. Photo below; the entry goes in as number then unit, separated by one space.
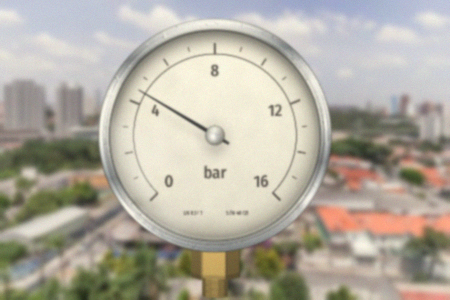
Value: 4.5 bar
